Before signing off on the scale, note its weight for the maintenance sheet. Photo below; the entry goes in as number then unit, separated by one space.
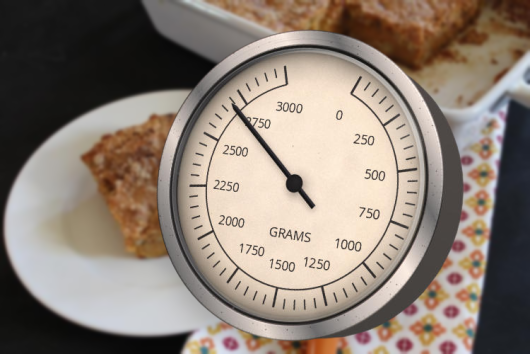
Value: 2700 g
